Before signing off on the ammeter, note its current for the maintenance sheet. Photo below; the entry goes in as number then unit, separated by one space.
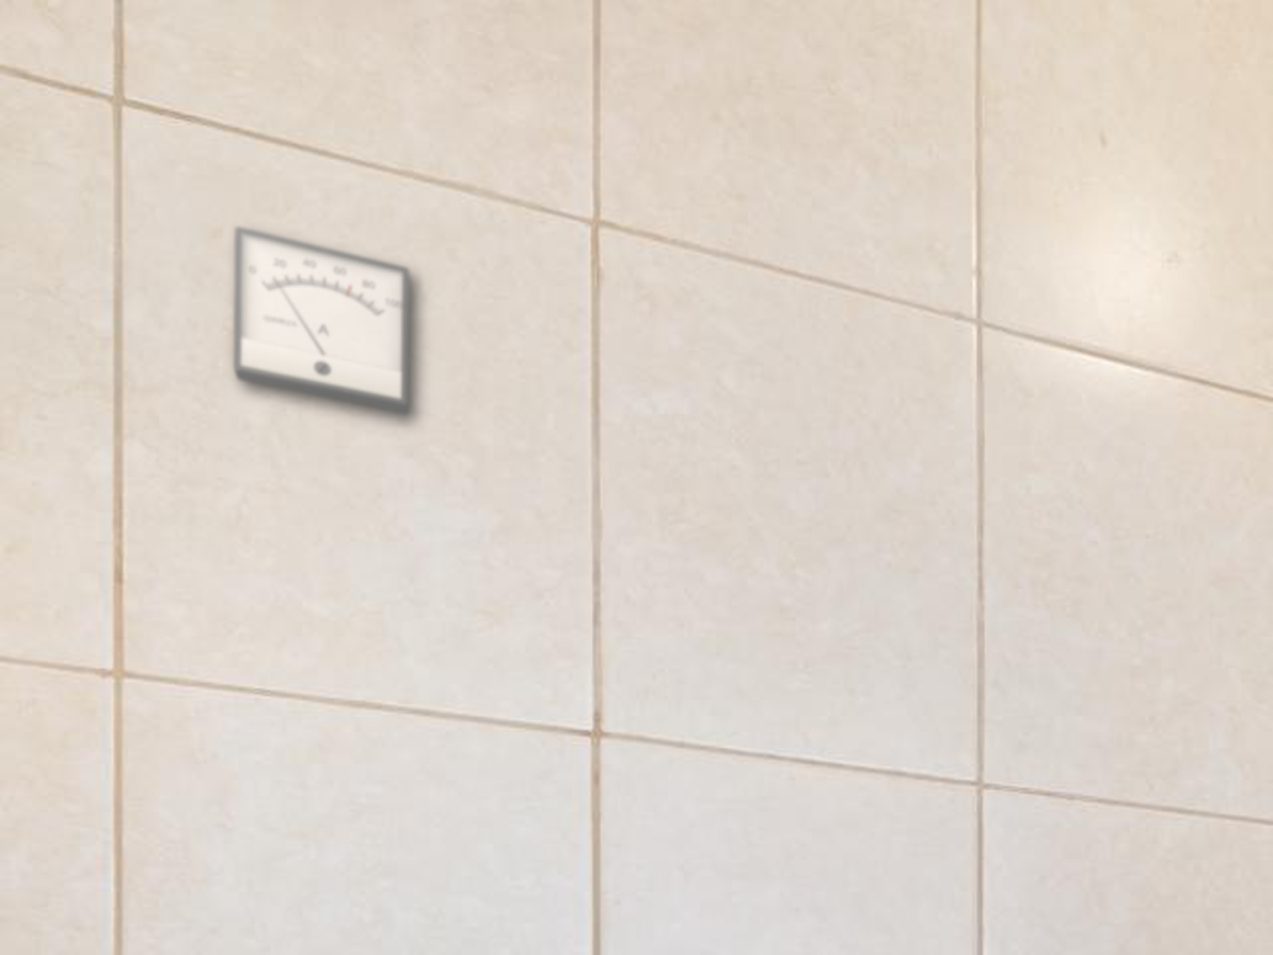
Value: 10 A
